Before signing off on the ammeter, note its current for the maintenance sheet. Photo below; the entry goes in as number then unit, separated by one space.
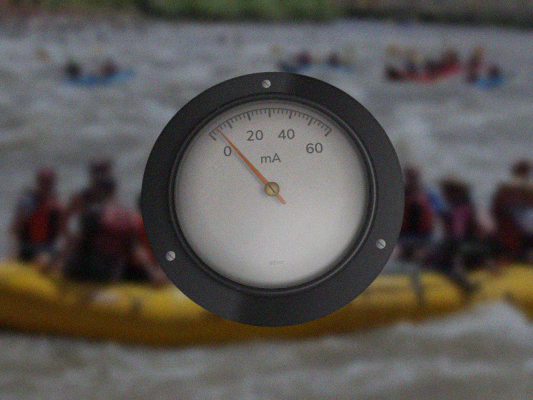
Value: 4 mA
